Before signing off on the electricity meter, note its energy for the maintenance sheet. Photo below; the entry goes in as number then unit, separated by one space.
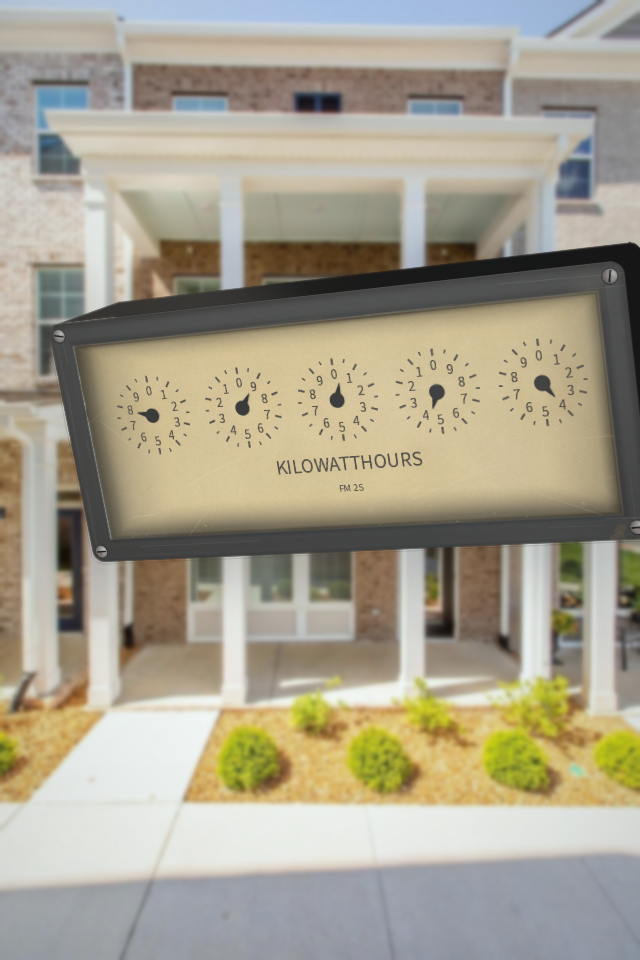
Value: 79044 kWh
